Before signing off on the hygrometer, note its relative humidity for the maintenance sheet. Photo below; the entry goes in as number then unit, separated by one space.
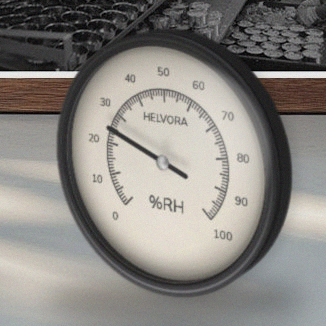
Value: 25 %
